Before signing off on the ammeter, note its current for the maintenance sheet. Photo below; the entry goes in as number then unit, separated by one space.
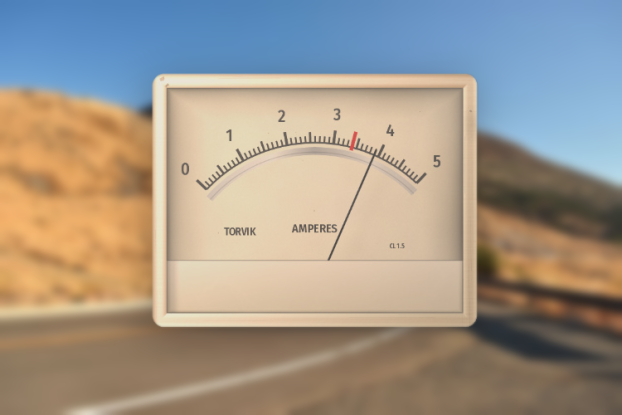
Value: 3.9 A
